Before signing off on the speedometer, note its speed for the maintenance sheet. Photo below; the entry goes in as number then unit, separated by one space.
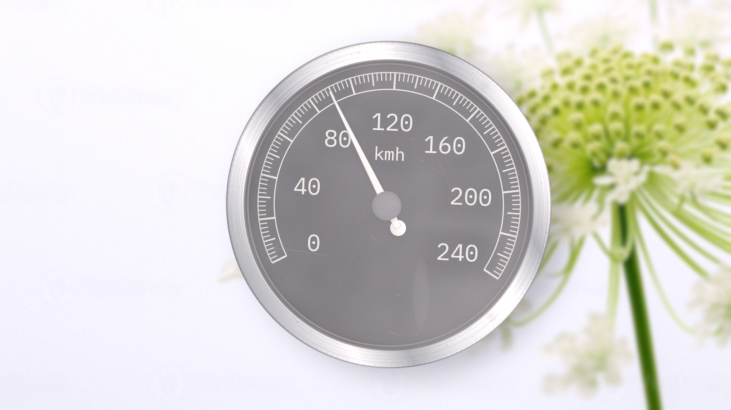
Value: 90 km/h
